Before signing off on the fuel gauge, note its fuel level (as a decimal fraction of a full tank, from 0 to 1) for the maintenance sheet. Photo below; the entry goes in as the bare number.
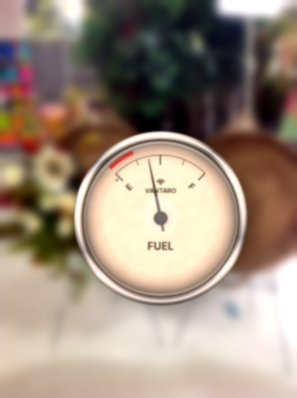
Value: 0.375
